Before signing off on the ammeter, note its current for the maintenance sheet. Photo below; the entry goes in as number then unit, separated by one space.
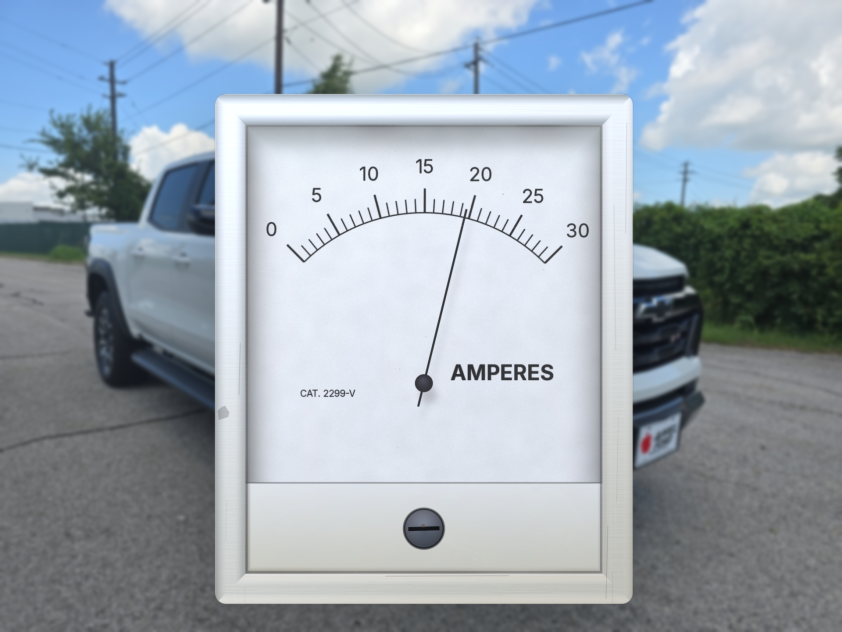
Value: 19.5 A
